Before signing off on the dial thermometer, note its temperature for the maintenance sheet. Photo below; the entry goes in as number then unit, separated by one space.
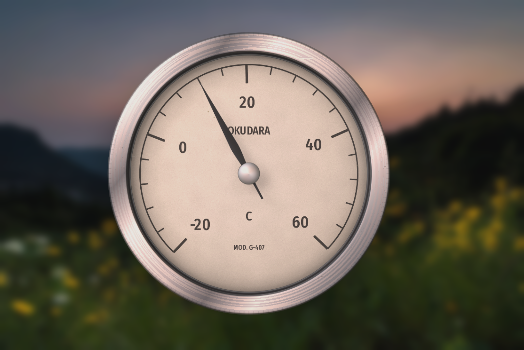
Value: 12 °C
